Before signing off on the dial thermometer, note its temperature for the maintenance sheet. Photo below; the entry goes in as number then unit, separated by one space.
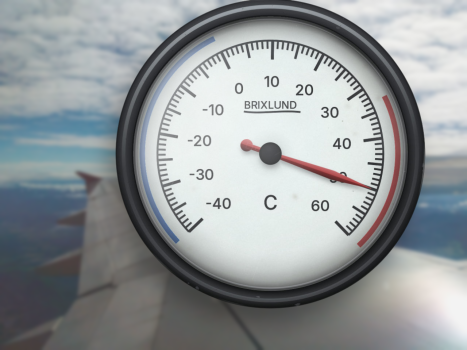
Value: 50 °C
